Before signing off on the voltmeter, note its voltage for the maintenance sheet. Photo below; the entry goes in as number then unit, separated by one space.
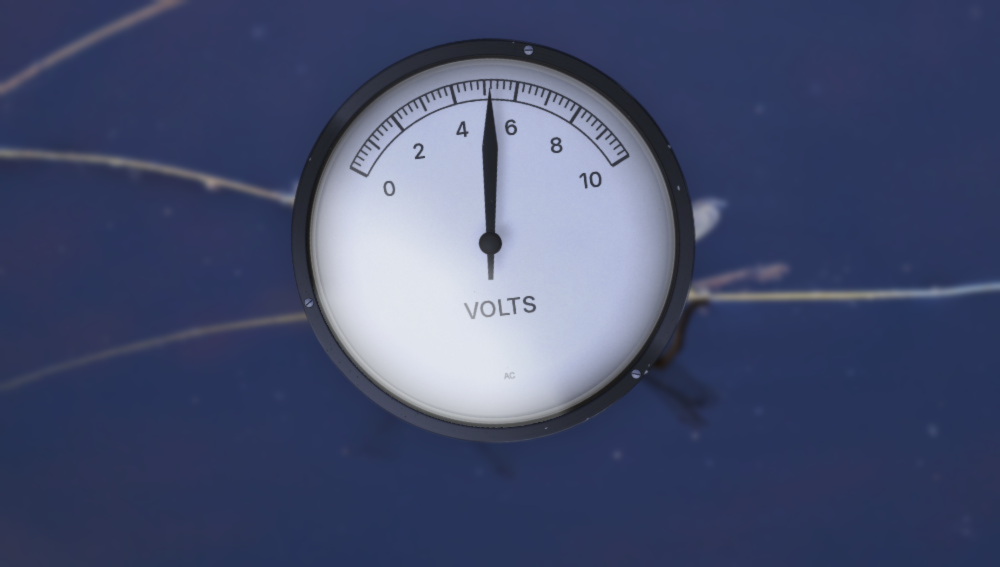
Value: 5.2 V
